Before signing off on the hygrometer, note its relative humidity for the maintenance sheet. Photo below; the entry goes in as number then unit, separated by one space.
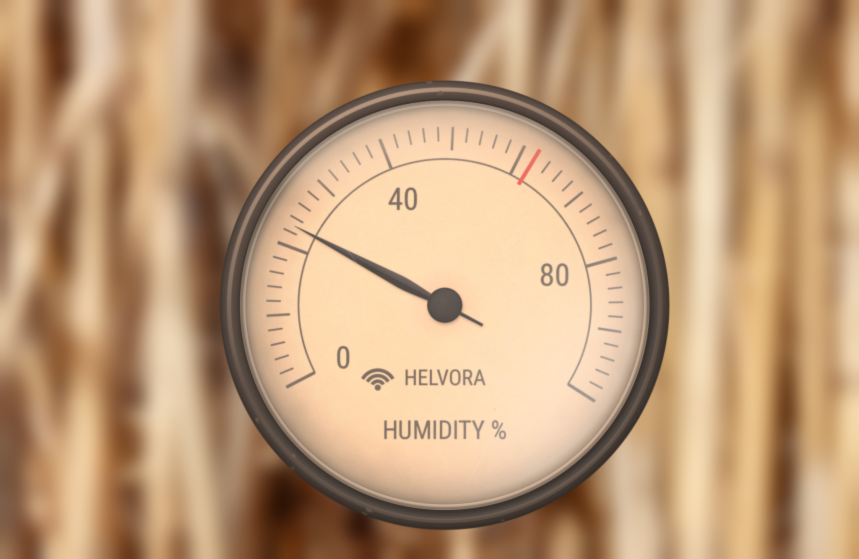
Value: 23 %
